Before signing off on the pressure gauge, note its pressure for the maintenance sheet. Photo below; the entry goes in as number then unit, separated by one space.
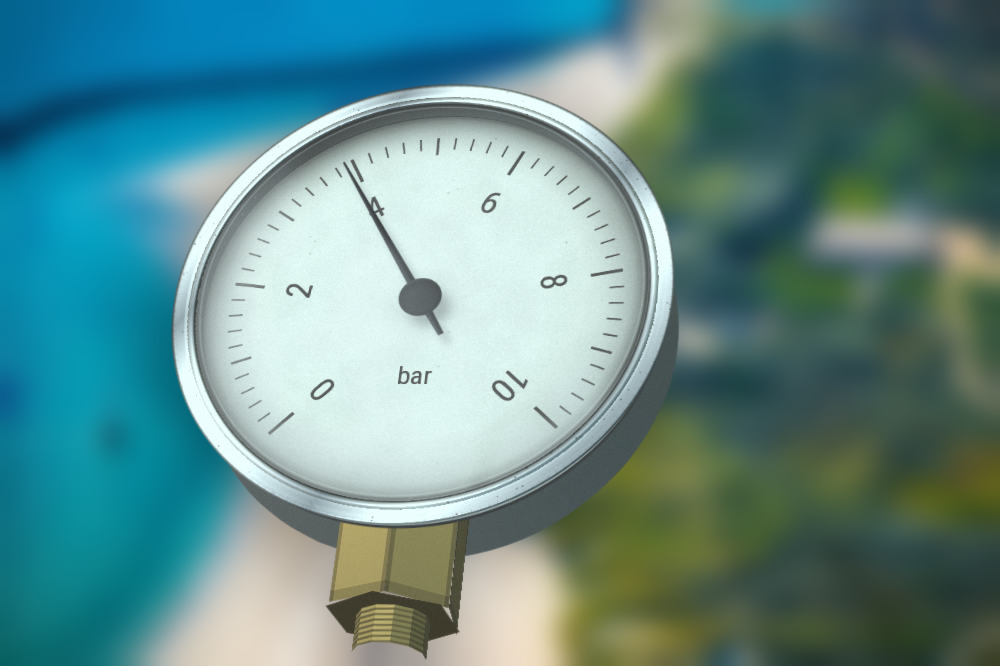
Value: 3.9 bar
